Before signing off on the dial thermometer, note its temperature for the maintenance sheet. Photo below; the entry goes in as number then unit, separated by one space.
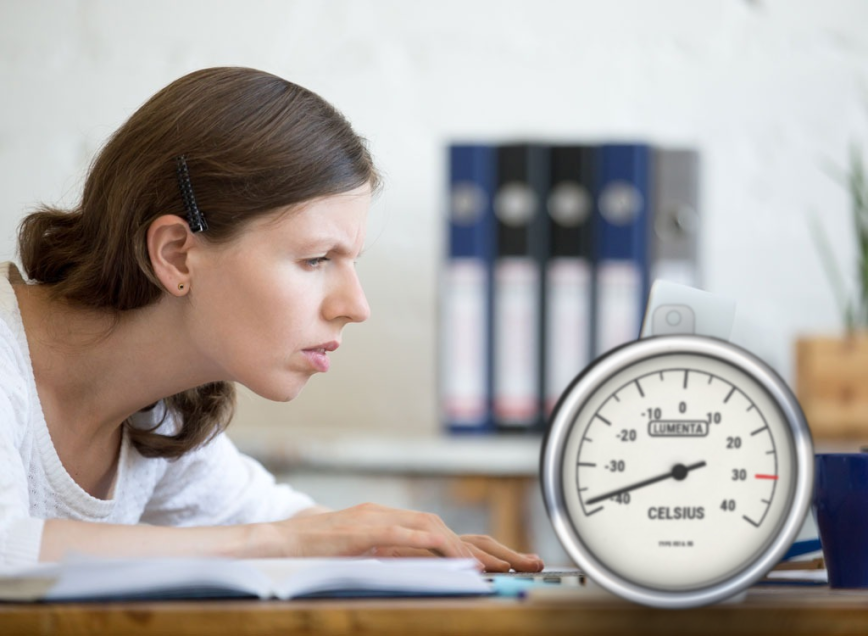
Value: -37.5 °C
